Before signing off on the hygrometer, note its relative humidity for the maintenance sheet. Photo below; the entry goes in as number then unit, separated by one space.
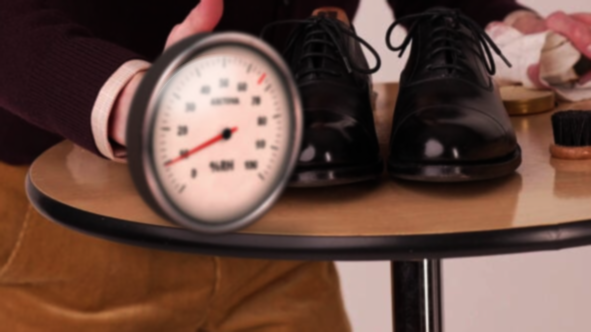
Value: 10 %
